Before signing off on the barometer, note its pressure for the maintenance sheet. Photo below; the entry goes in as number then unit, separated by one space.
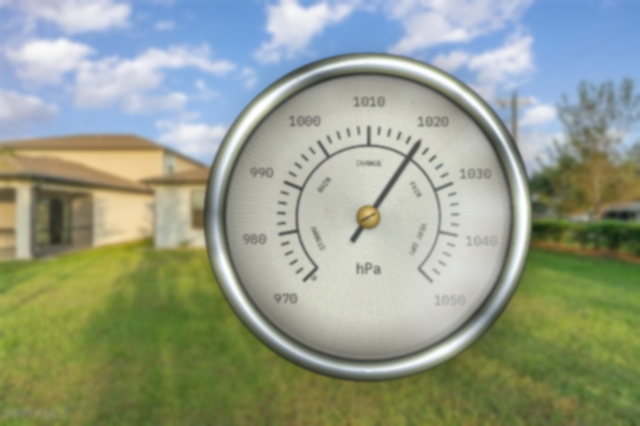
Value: 1020 hPa
